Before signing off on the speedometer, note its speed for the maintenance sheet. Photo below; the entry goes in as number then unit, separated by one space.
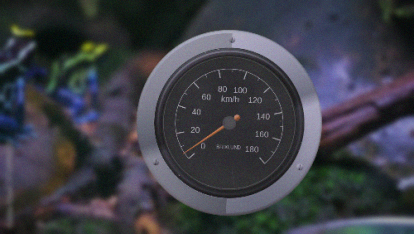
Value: 5 km/h
